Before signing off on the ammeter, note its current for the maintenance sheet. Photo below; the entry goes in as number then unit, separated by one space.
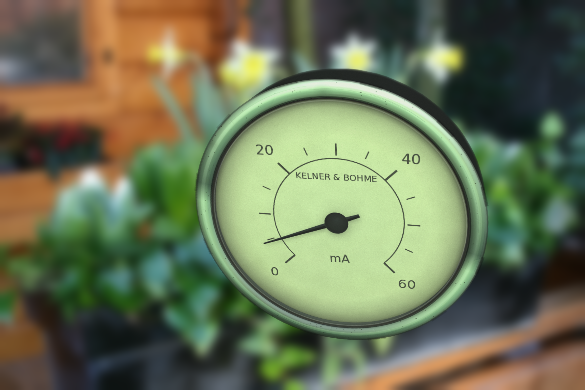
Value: 5 mA
